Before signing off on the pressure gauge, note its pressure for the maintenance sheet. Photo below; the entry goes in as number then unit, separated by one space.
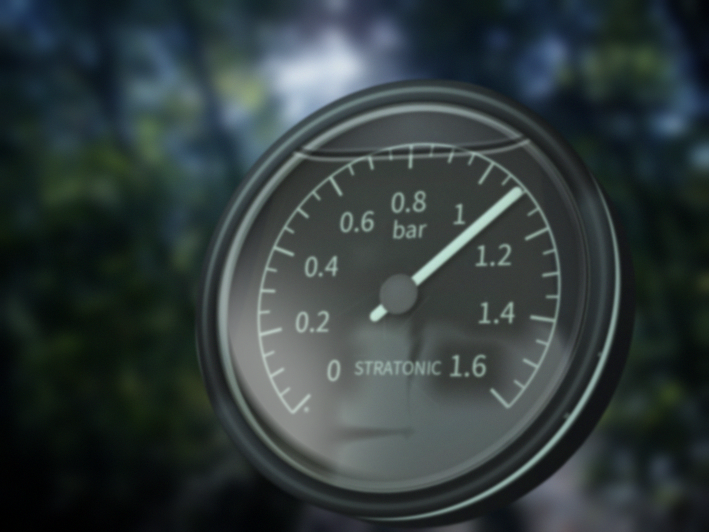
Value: 1.1 bar
